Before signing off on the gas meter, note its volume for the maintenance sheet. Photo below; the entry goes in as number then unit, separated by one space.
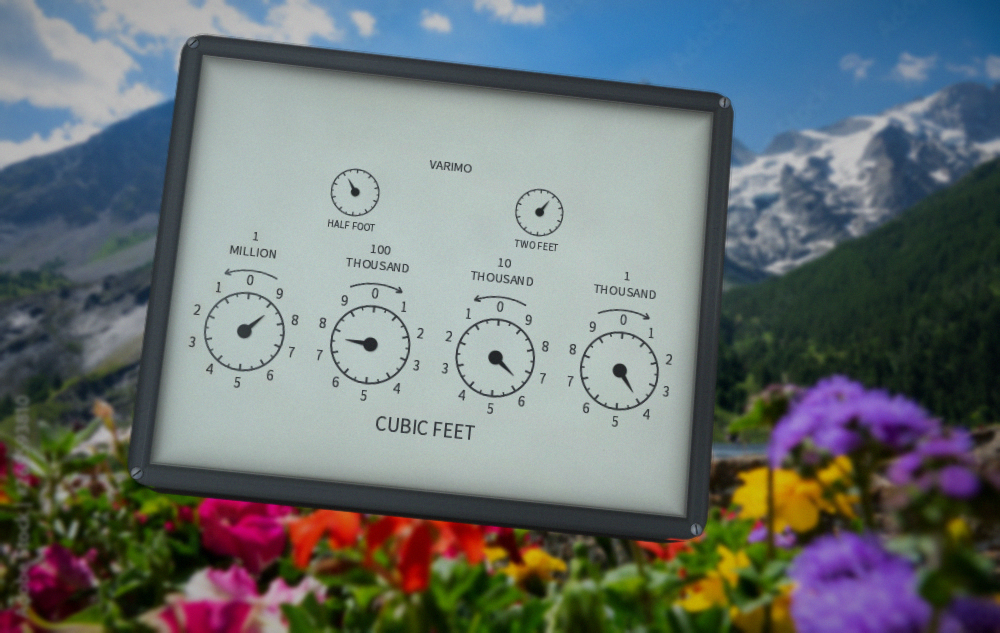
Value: 876400 ft³
